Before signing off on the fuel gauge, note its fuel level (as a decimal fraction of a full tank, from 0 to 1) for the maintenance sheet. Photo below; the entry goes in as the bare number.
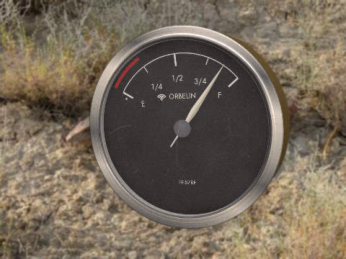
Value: 0.875
